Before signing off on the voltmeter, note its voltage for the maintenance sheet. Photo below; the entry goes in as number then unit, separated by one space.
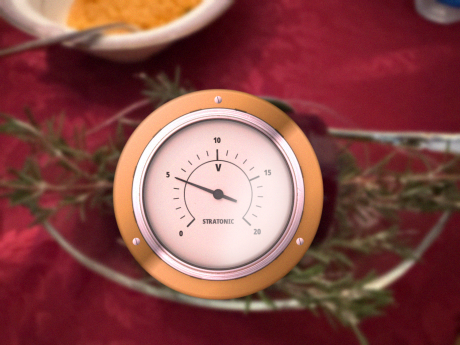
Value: 5 V
